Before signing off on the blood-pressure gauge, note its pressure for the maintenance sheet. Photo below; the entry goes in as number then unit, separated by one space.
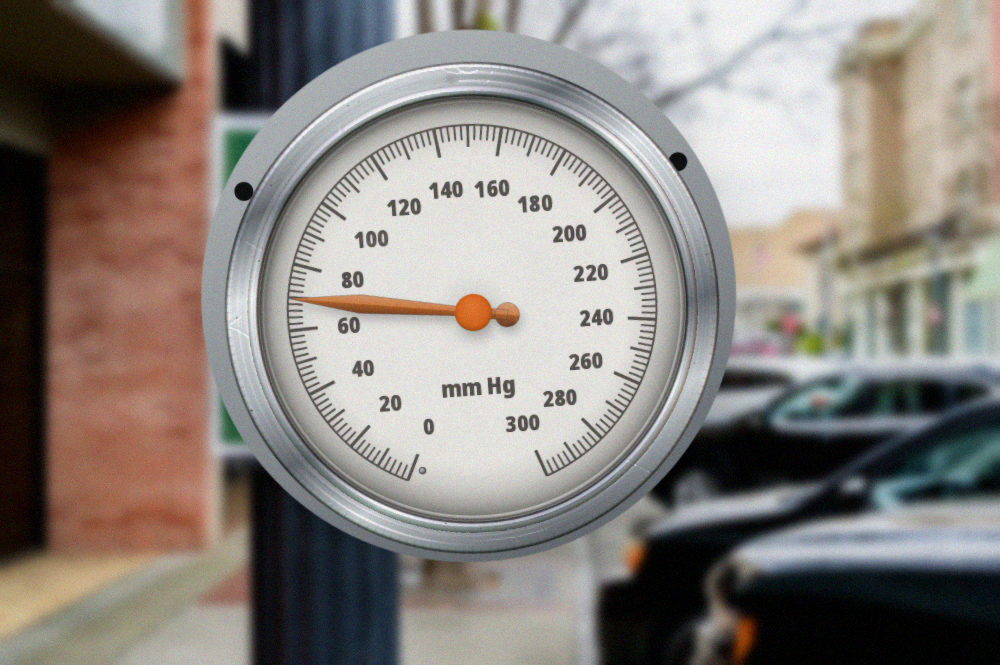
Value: 70 mmHg
